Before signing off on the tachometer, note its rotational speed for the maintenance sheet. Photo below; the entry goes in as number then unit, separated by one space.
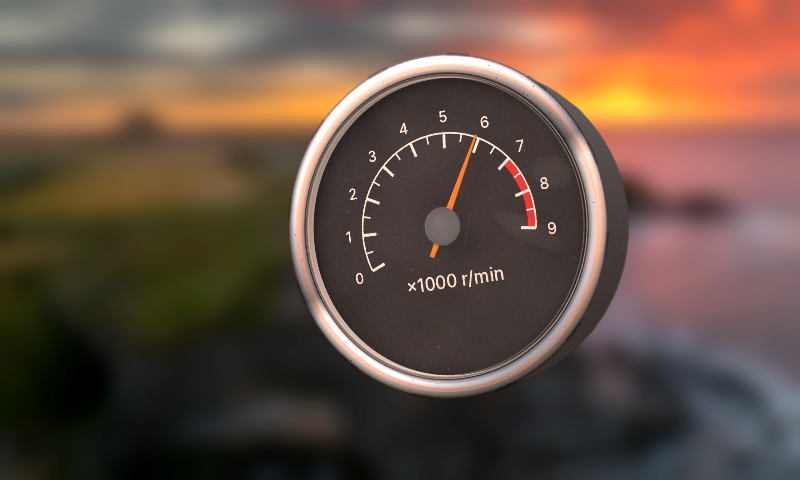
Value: 6000 rpm
